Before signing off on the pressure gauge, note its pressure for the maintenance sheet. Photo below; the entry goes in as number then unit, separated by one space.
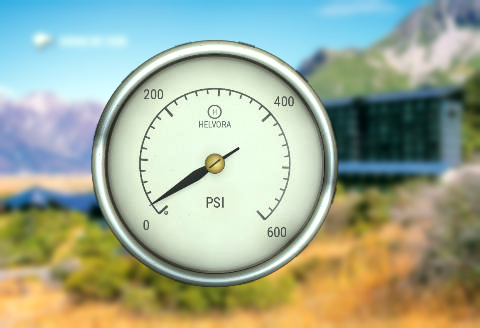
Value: 20 psi
